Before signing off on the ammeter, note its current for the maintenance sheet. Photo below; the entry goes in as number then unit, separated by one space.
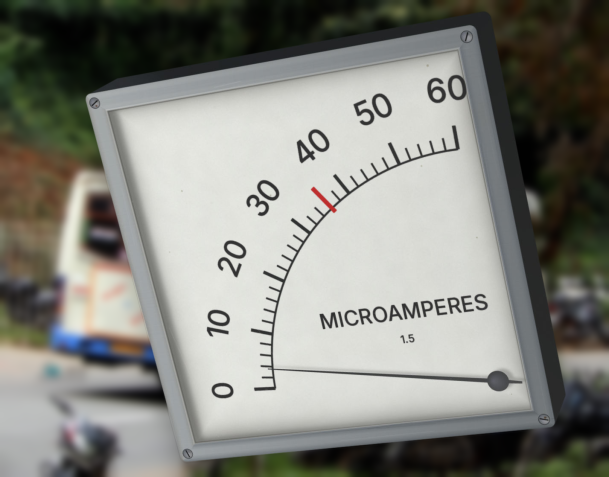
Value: 4 µA
